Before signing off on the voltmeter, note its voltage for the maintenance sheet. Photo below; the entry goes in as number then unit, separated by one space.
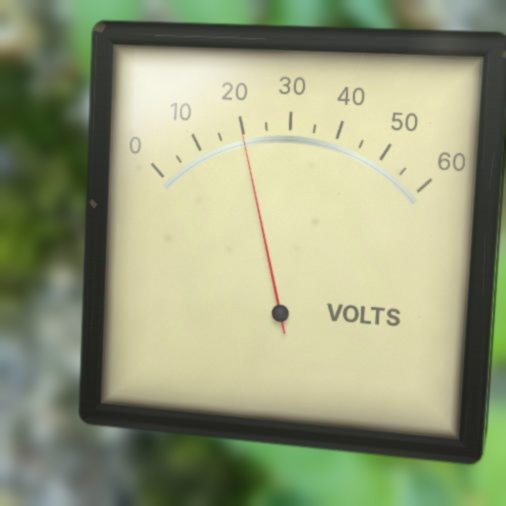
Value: 20 V
